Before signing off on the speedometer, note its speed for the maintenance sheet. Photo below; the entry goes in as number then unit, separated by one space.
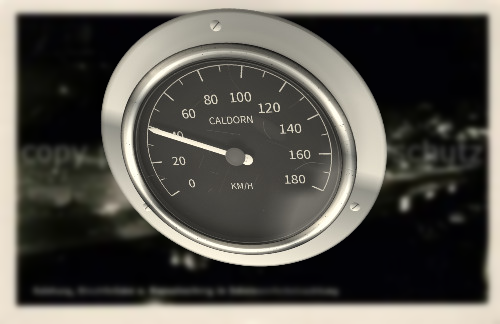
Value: 40 km/h
